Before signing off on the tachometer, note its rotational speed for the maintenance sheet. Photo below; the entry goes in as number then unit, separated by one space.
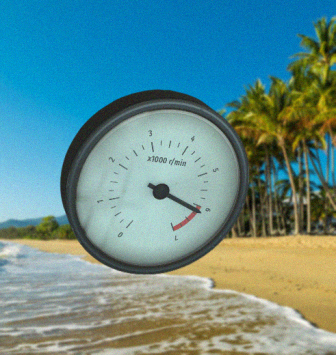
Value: 6125 rpm
